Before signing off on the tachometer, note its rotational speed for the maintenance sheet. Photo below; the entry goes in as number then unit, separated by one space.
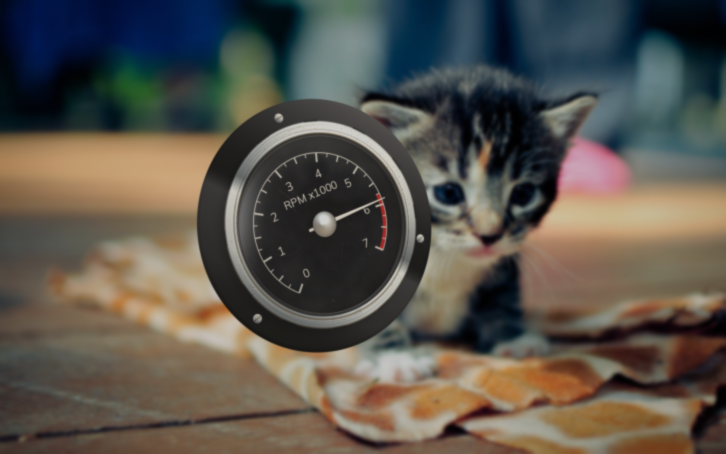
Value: 5875 rpm
